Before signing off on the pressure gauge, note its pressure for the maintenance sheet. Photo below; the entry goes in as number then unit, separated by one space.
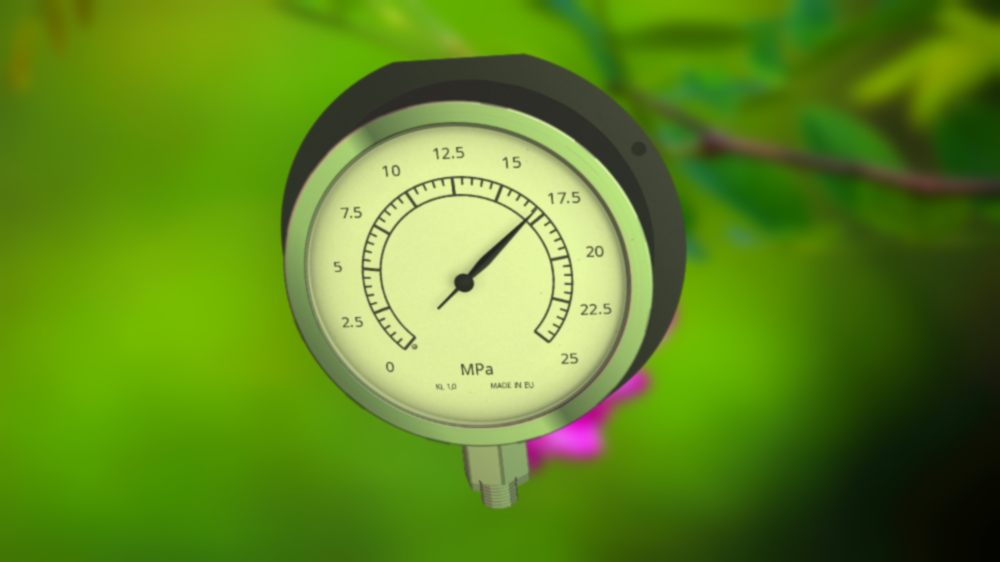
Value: 17 MPa
